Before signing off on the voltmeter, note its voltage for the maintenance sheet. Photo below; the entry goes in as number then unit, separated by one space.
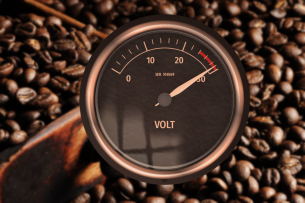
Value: 29 V
